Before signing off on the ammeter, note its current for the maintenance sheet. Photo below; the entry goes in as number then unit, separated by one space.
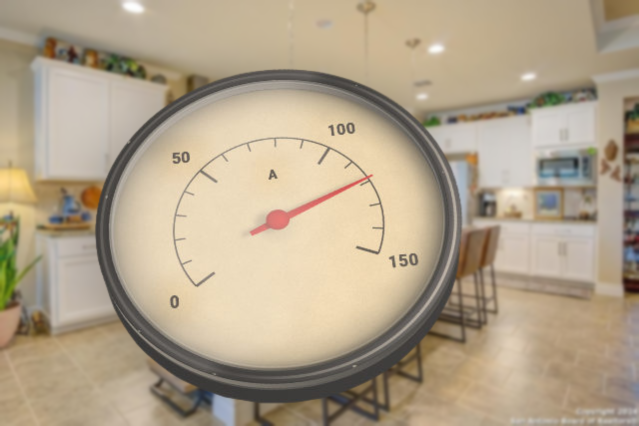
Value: 120 A
